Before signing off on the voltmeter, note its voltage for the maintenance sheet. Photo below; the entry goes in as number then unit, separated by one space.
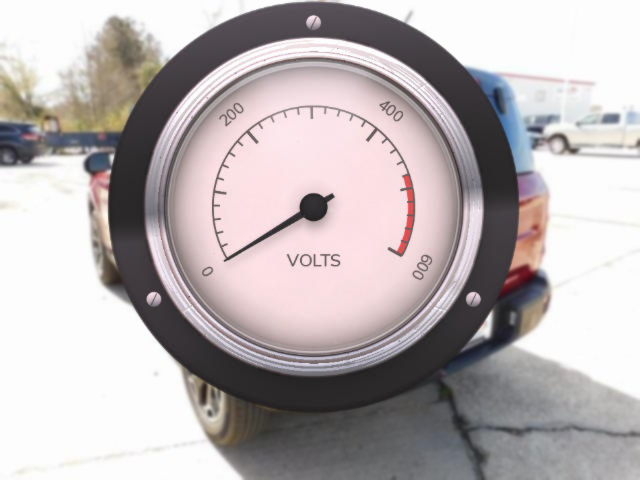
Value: 0 V
